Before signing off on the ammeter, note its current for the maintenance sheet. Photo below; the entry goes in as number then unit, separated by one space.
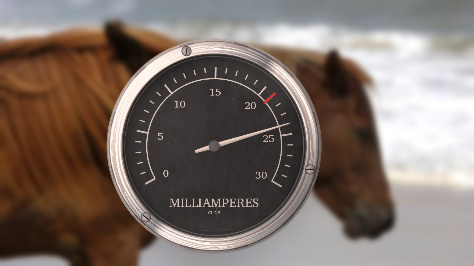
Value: 24 mA
